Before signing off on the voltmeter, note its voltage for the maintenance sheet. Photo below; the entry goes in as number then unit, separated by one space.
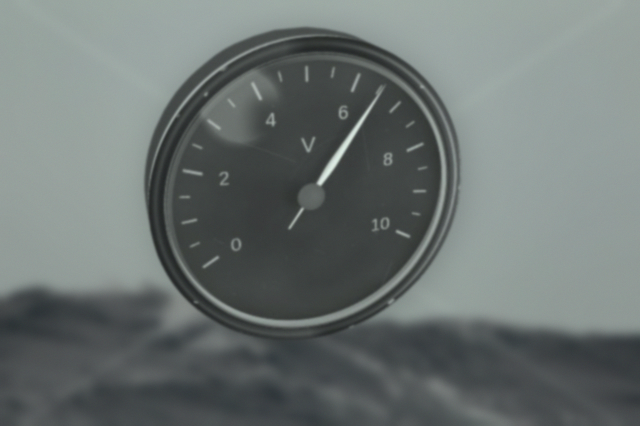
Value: 6.5 V
